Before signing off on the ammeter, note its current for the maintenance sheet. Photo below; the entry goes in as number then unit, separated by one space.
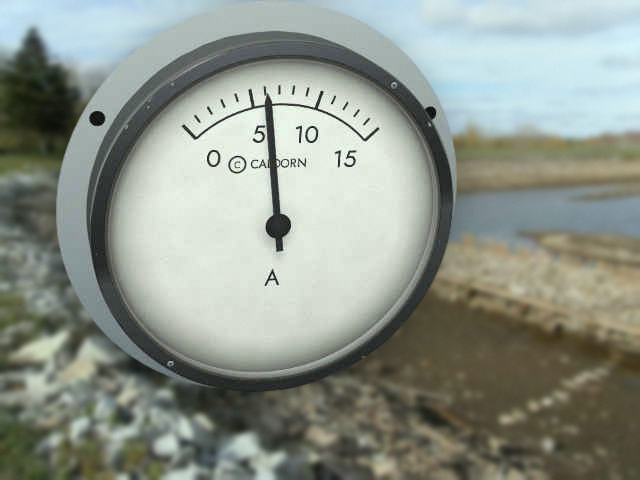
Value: 6 A
